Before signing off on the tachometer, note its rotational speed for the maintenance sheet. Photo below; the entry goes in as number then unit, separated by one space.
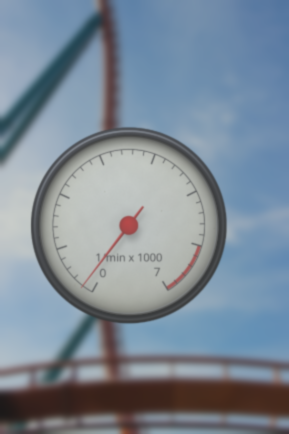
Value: 200 rpm
